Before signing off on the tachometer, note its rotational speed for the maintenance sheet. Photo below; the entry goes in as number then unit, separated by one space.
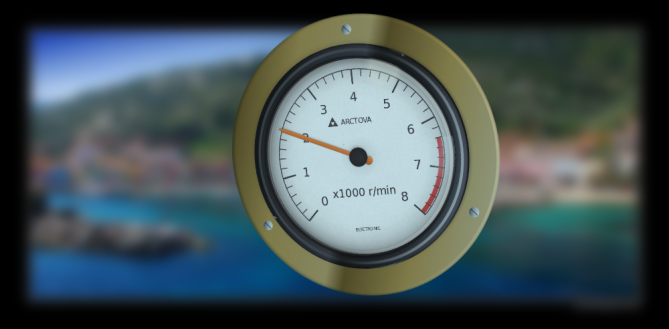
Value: 2000 rpm
